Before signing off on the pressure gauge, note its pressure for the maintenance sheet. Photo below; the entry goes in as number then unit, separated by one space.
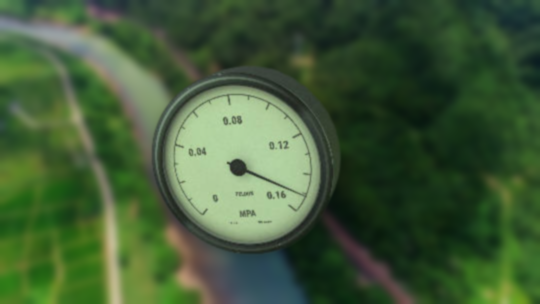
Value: 0.15 MPa
